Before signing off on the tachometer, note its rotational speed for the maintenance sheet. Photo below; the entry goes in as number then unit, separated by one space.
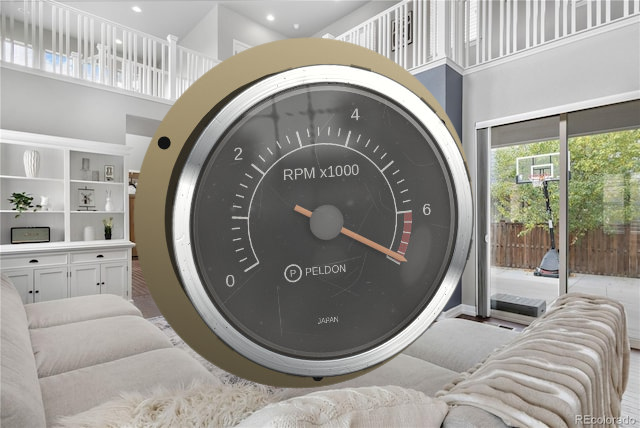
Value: 6900 rpm
